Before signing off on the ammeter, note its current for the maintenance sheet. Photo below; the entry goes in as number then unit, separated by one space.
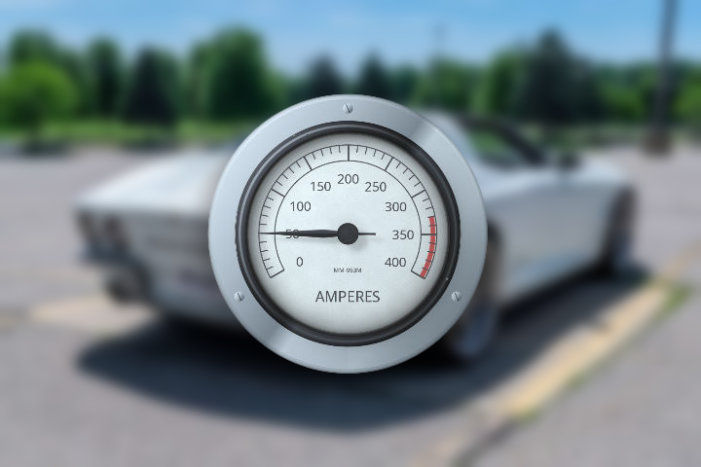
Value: 50 A
